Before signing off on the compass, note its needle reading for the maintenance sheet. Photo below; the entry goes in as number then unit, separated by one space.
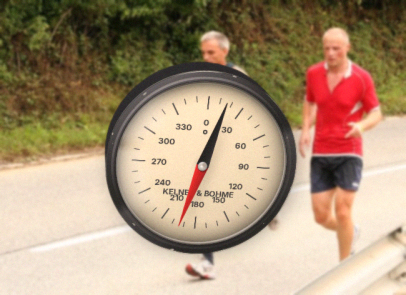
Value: 195 °
